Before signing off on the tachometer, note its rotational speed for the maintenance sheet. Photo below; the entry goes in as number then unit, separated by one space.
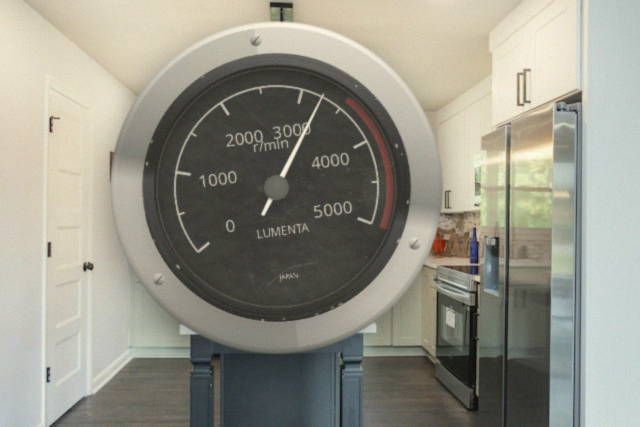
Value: 3250 rpm
